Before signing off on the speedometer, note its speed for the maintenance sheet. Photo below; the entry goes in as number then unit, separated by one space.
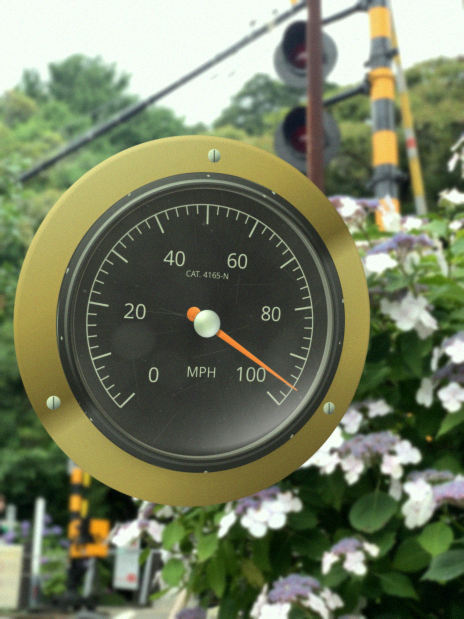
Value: 96 mph
